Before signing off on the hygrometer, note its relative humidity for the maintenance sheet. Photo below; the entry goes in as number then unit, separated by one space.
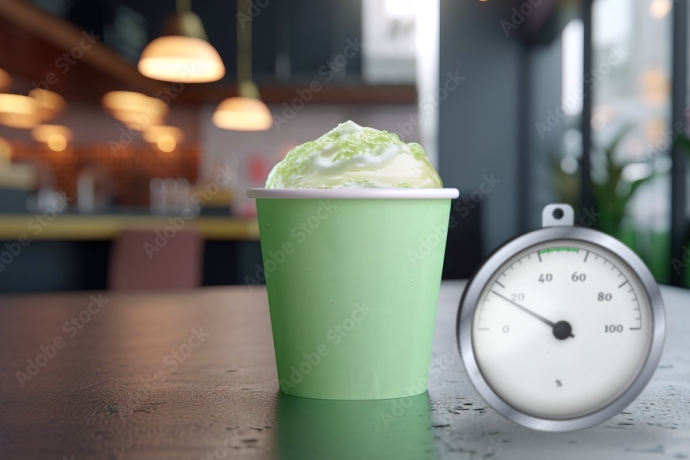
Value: 16 %
